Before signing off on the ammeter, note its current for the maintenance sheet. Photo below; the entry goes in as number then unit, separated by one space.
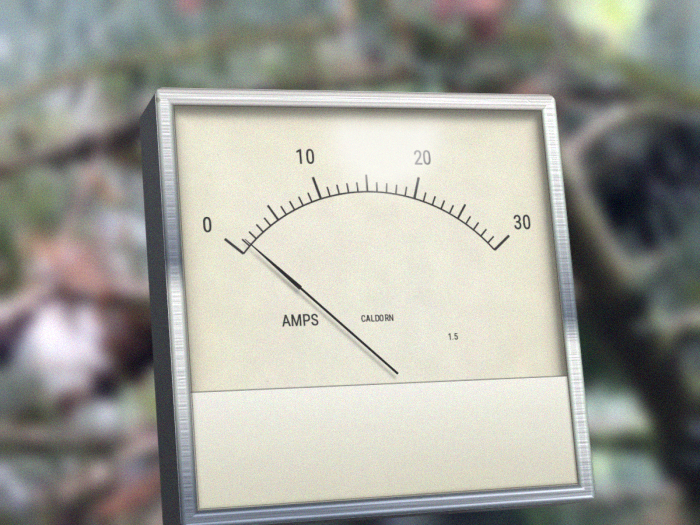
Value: 1 A
